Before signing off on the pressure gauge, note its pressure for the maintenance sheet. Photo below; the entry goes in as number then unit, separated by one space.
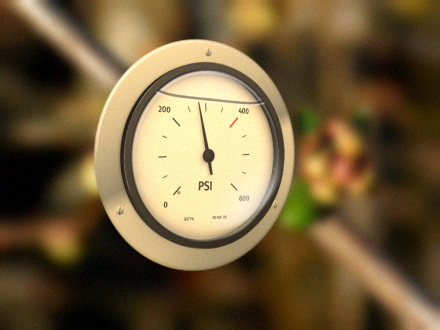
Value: 275 psi
